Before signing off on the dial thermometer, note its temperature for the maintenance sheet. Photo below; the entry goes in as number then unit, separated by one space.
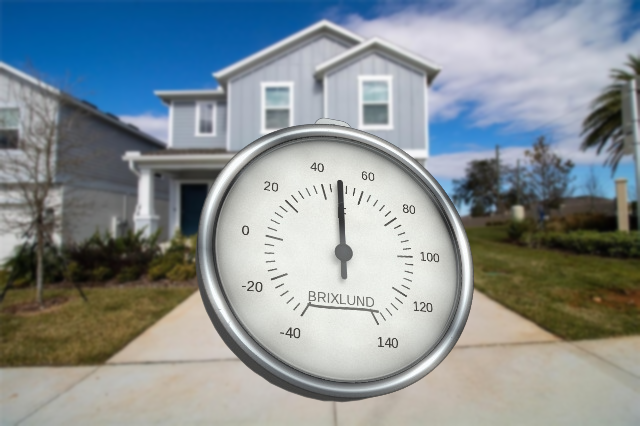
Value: 48 °F
